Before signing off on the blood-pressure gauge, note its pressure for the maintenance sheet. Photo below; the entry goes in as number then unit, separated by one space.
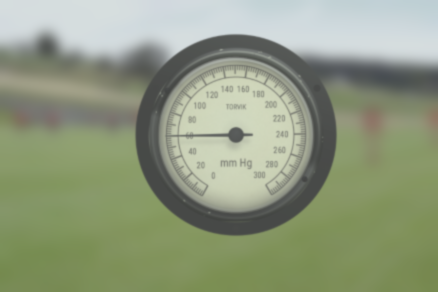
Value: 60 mmHg
